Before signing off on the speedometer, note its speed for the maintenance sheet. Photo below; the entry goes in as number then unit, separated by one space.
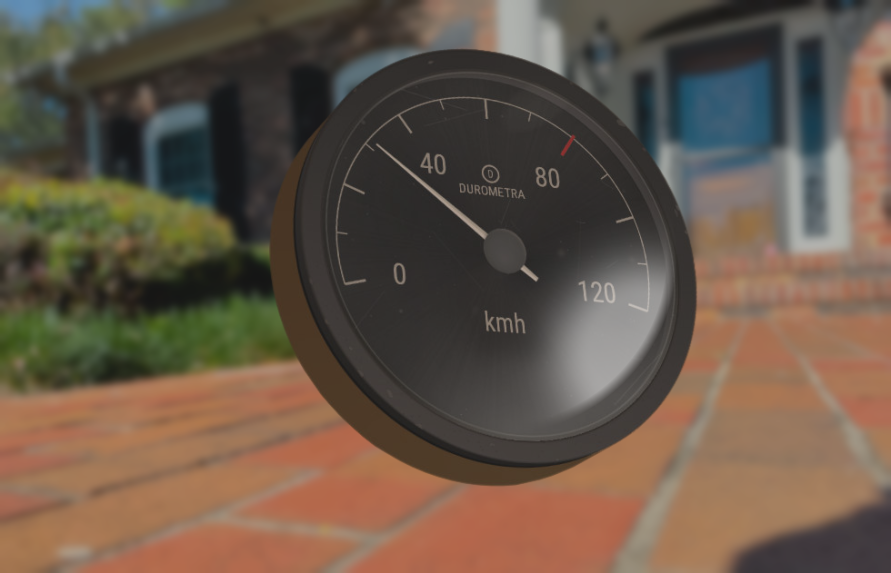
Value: 30 km/h
